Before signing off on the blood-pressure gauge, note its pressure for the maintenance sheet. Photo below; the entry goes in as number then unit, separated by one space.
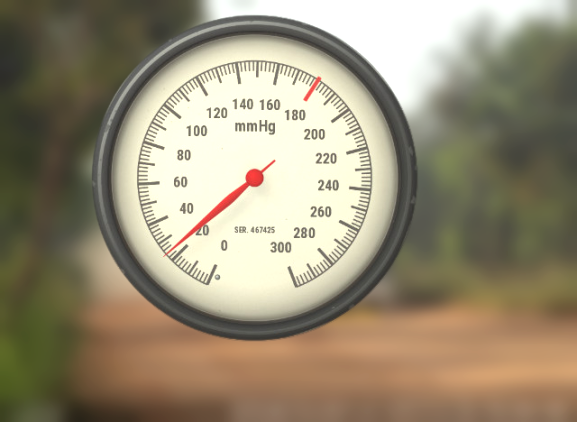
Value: 24 mmHg
